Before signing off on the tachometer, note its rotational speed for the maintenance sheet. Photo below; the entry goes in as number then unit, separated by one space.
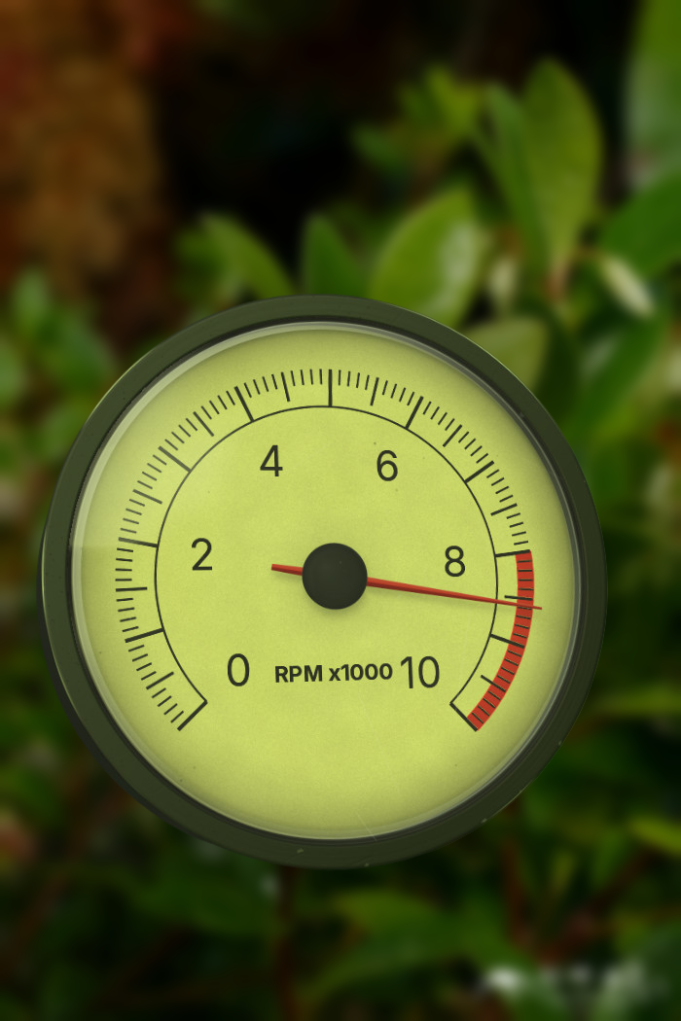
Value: 8600 rpm
